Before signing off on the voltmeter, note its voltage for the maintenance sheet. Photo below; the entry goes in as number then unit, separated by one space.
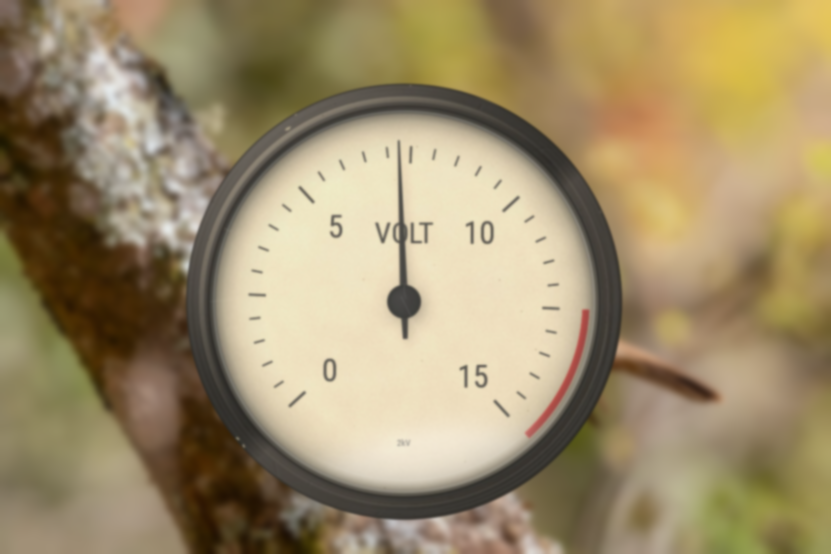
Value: 7.25 V
